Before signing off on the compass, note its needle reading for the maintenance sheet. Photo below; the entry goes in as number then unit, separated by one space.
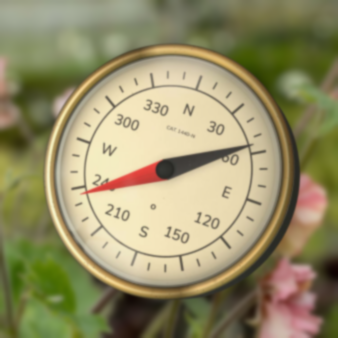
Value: 235 °
